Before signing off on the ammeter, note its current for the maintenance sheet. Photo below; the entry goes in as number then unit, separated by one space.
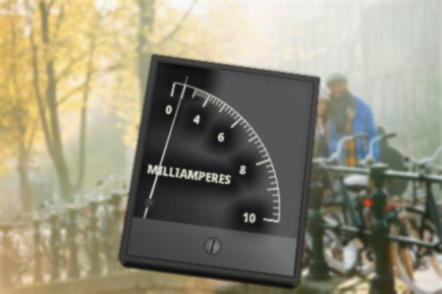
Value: 2 mA
